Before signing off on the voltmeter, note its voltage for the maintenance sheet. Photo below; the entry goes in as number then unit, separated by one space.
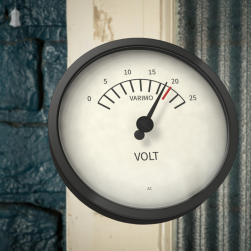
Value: 18.75 V
